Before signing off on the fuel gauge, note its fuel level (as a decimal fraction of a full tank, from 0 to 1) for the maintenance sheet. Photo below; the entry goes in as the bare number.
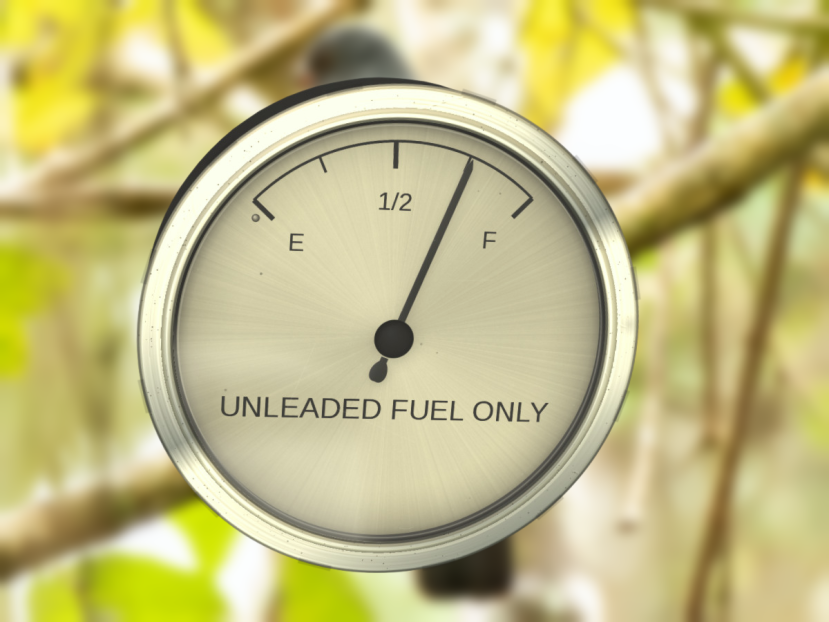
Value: 0.75
